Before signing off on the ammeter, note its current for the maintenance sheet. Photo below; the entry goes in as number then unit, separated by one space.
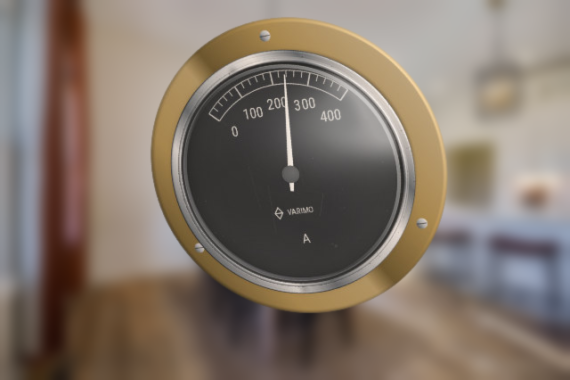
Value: 240 A
